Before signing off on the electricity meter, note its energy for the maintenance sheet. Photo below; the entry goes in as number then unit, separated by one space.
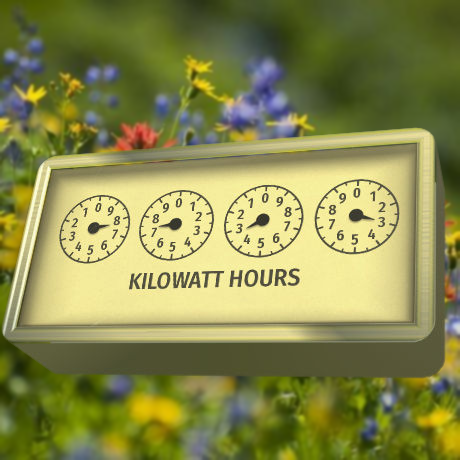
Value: 7733 kWh
